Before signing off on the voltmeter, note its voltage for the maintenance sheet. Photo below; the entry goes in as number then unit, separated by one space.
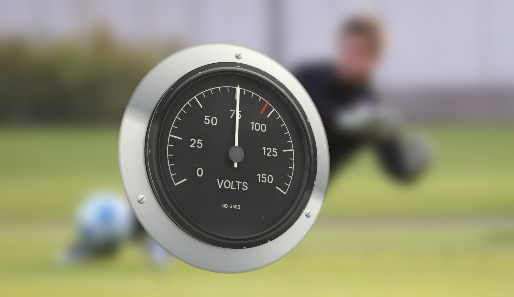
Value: 75 V
